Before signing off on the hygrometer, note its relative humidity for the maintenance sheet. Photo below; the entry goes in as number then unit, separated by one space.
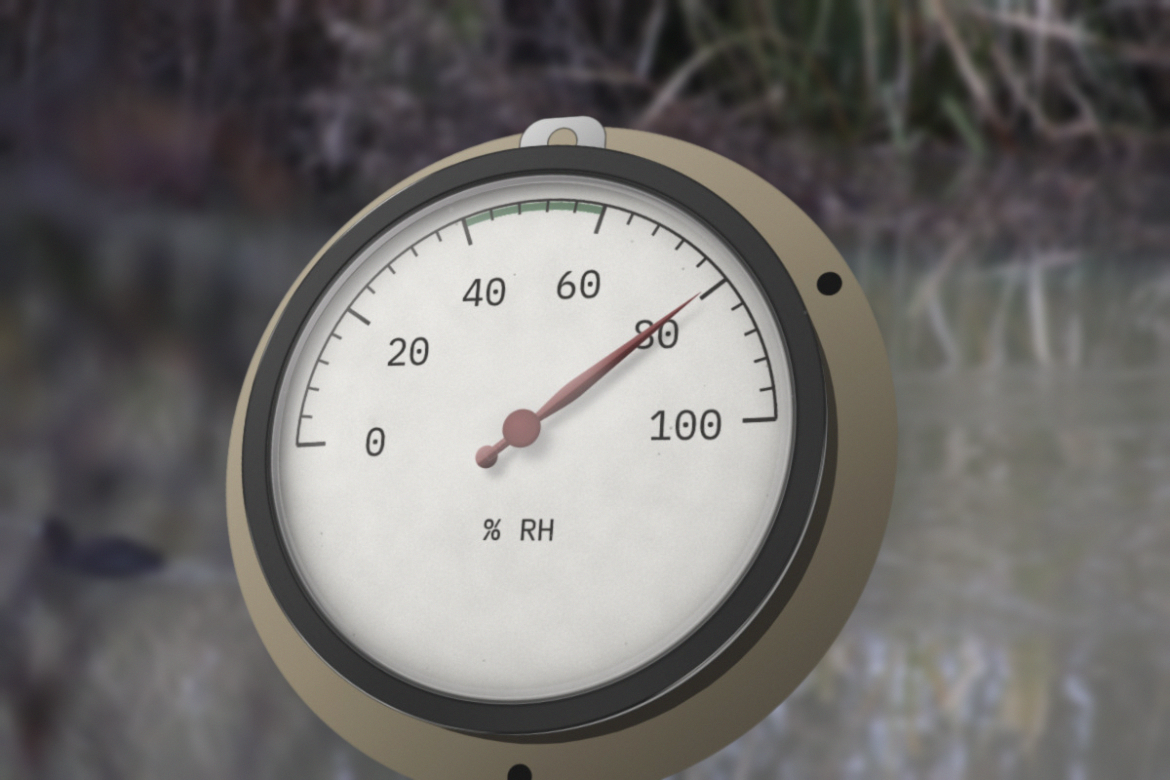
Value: 80 %
